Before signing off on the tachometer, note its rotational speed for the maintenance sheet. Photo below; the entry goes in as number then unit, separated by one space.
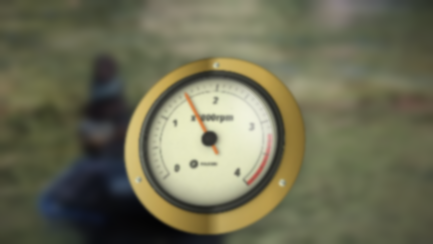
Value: 1500 rpm
